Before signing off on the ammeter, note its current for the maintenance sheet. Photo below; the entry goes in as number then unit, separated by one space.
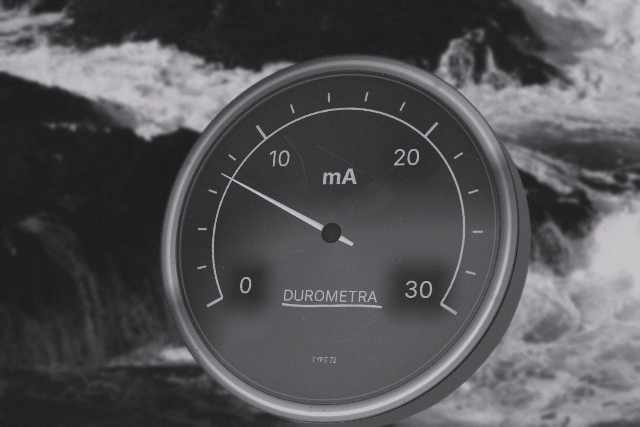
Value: 7 mA
